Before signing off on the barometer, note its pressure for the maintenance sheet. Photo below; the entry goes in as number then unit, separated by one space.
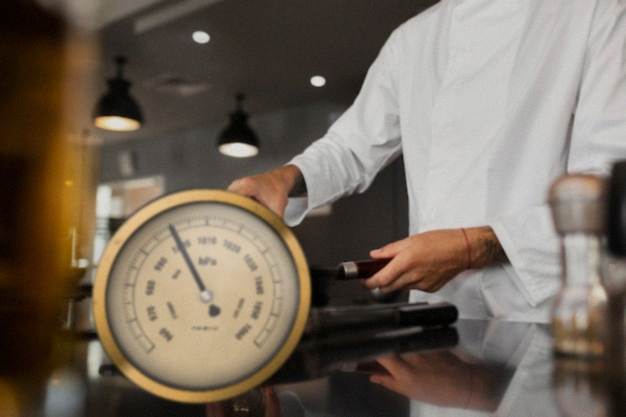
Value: 1000 hPa
